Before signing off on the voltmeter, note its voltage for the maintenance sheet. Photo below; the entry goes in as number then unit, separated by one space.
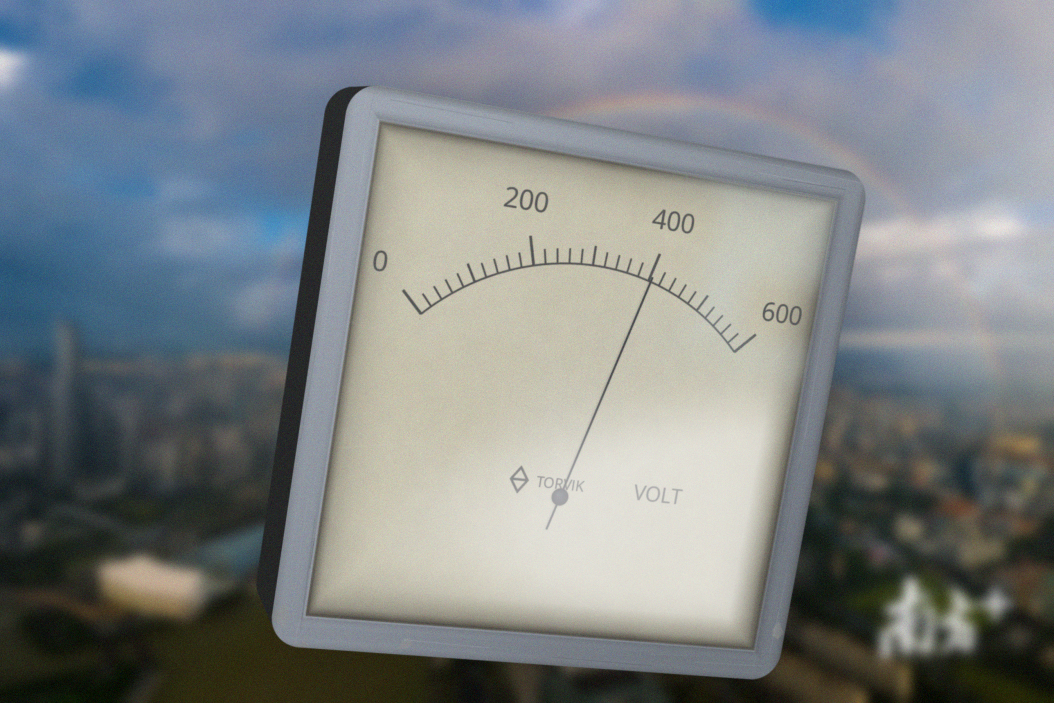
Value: 400 V
